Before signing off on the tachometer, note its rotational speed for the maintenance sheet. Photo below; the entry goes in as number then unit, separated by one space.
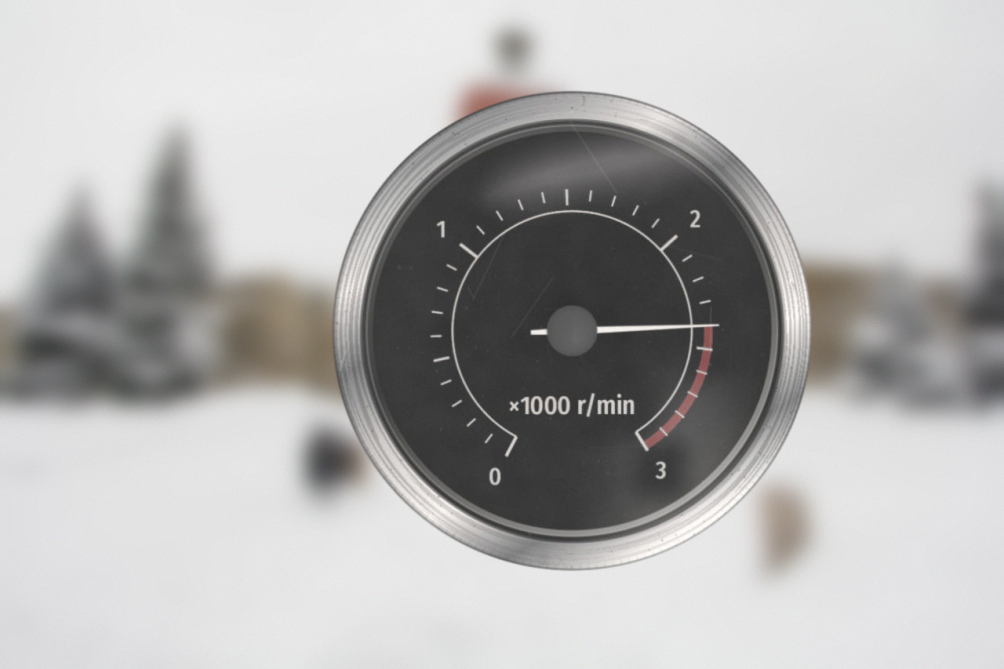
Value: 2400 rpm
